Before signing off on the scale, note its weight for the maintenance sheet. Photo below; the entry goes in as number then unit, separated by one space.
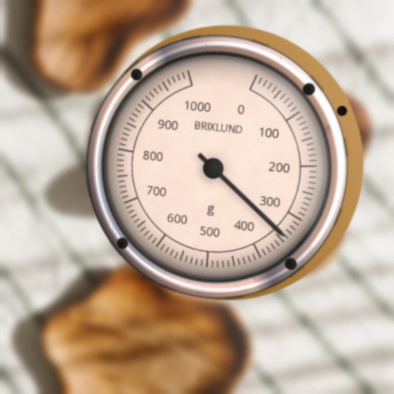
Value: 340 g
